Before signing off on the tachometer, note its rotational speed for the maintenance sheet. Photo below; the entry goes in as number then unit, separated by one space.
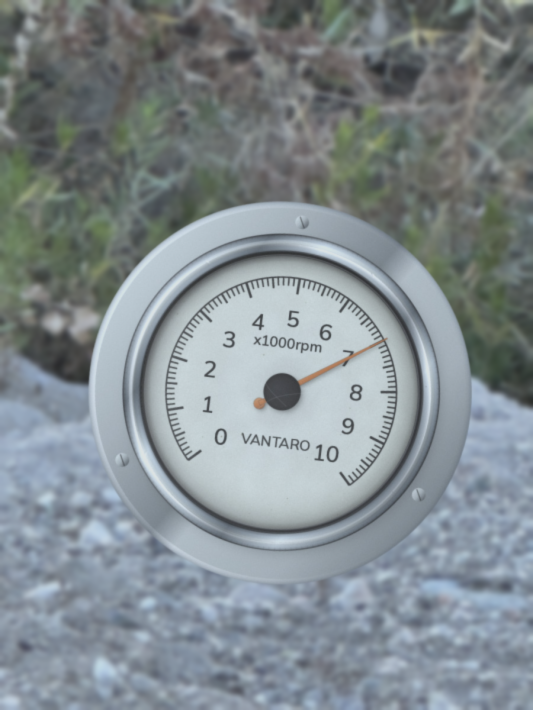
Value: 7000 rpm
